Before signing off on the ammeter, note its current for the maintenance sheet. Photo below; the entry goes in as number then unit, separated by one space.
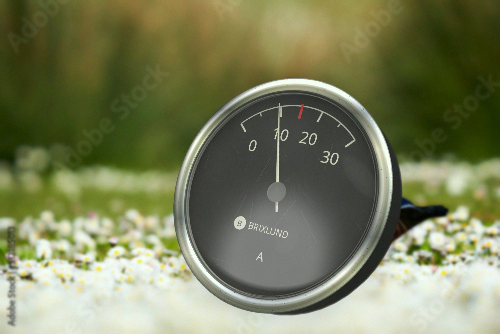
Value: 10 A
